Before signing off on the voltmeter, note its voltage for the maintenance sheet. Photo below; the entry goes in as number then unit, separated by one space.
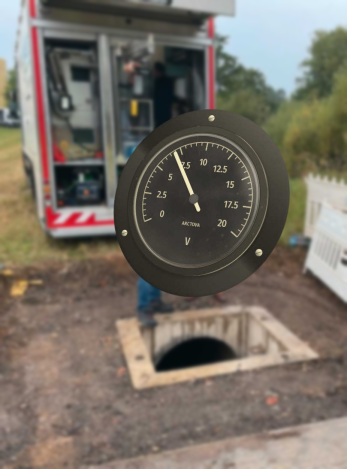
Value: 7 V
